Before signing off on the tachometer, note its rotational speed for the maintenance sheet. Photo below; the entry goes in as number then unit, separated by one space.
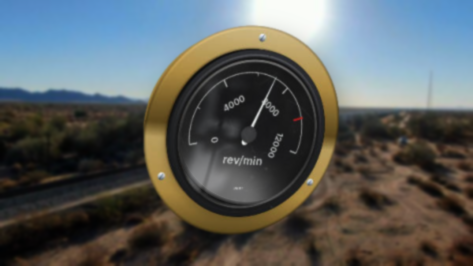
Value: 7000 rpm
